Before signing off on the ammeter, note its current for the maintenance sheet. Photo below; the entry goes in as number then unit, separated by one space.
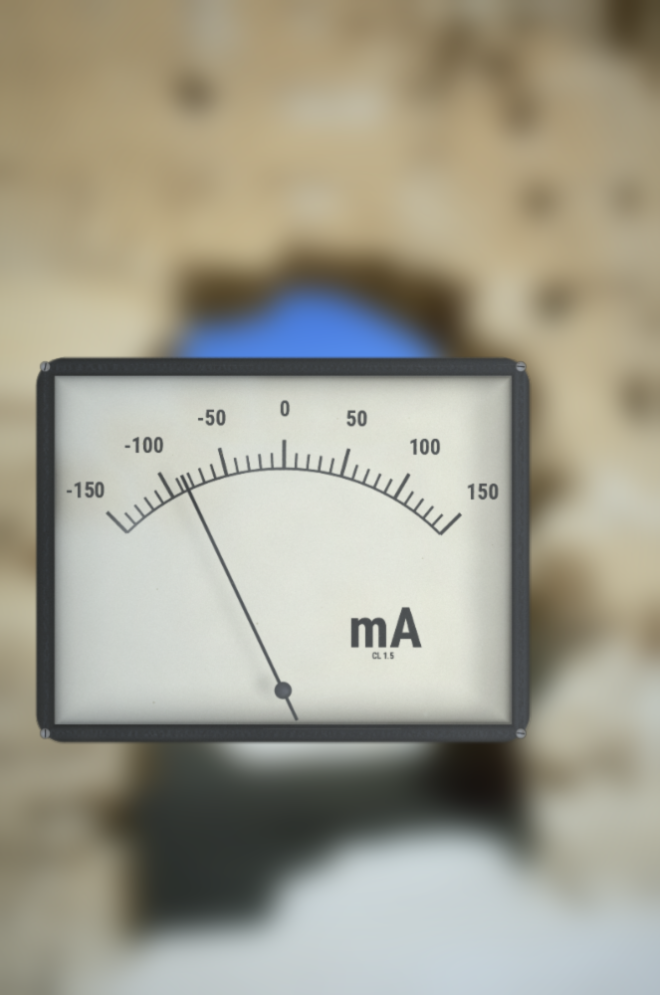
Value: -85 mA
